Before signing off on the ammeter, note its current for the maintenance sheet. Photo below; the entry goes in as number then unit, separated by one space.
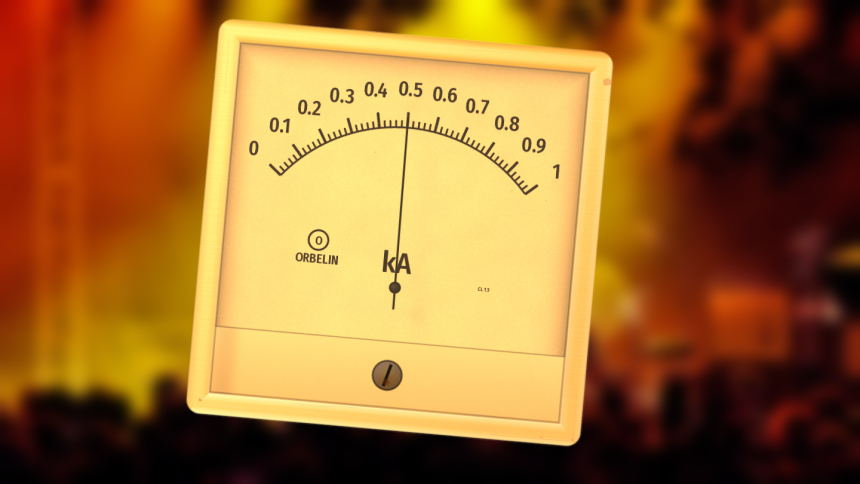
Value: 0.5 kA
